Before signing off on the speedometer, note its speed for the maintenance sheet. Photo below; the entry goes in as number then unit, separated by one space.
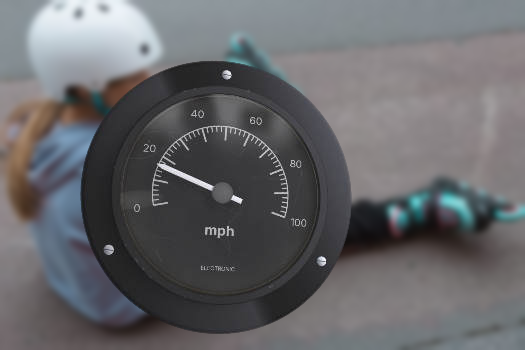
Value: 16 mph
